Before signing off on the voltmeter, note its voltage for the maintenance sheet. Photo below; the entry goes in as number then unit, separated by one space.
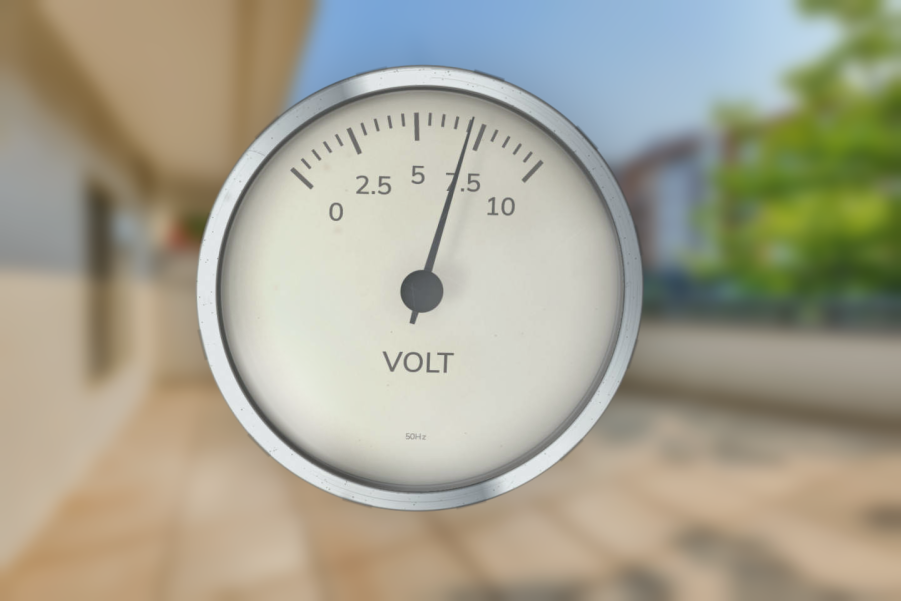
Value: 7 V
